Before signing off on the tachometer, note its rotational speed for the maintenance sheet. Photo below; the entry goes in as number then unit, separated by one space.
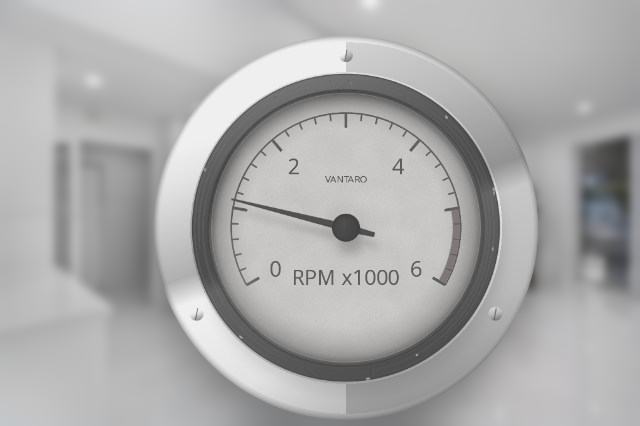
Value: 1100 rpm
